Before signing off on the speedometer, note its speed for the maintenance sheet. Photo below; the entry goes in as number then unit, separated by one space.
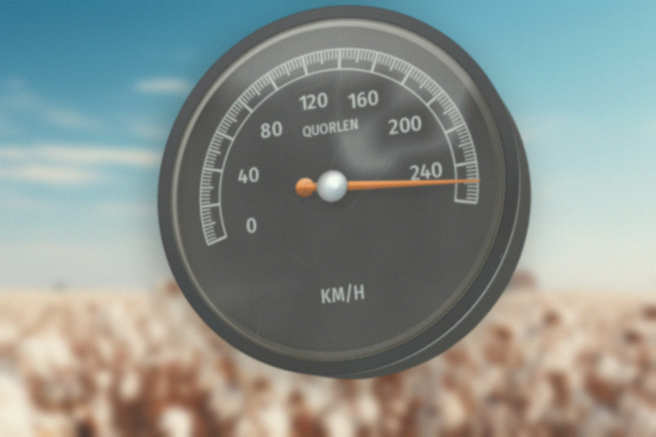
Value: 250 km/h
